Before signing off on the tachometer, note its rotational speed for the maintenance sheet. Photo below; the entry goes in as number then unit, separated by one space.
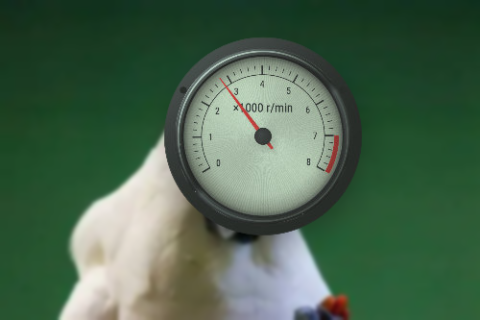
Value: 2800 rpm
